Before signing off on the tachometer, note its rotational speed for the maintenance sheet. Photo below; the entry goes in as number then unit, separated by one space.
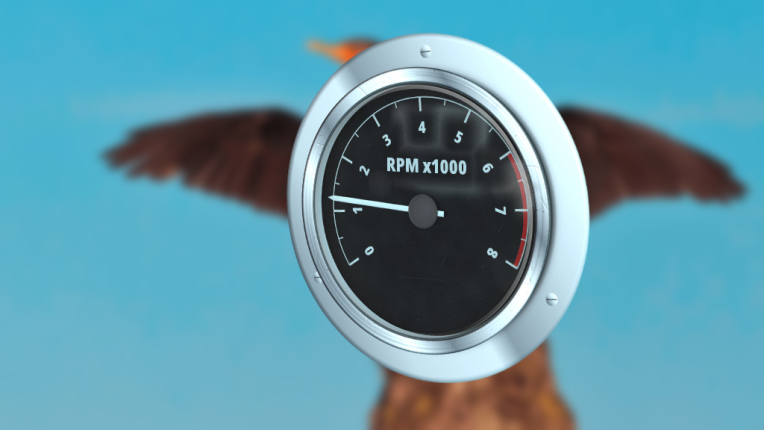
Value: 1250 rpm
